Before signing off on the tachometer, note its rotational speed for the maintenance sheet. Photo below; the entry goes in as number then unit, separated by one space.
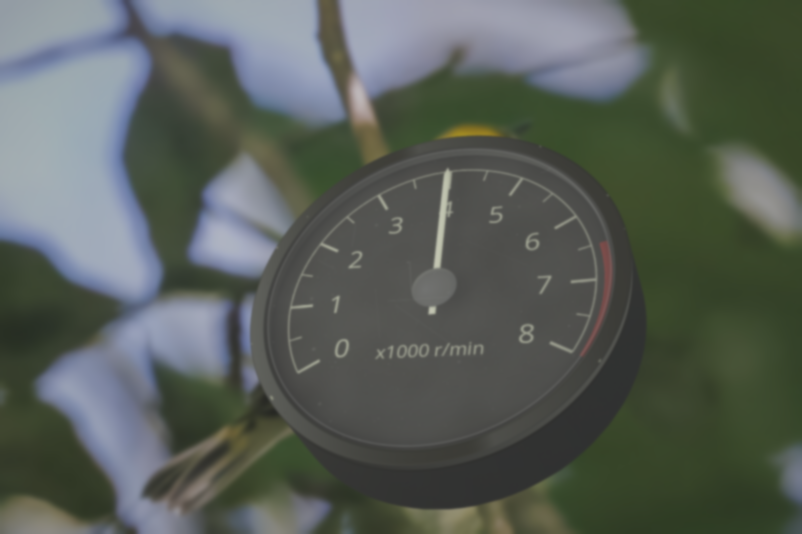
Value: 4000 rpm
